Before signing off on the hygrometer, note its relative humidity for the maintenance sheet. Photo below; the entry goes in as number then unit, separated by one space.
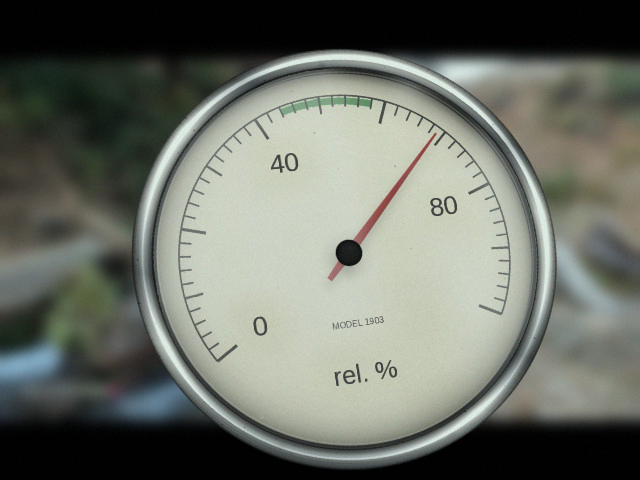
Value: 69 %
